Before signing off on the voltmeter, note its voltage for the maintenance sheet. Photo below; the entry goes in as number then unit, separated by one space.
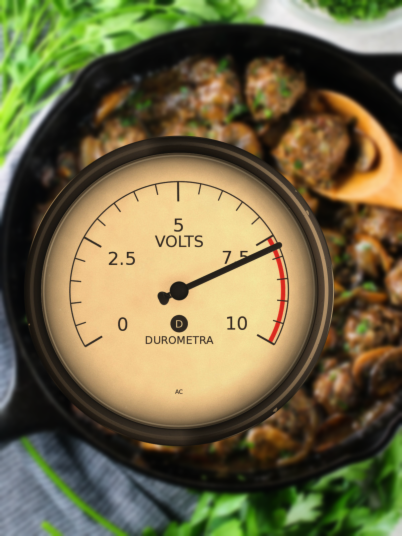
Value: 7.75 V
